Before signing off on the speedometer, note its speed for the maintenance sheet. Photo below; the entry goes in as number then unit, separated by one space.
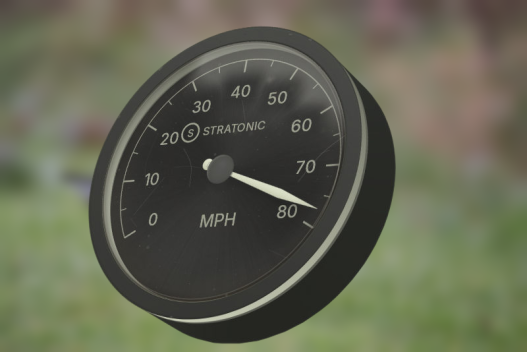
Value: 77.5 mph
